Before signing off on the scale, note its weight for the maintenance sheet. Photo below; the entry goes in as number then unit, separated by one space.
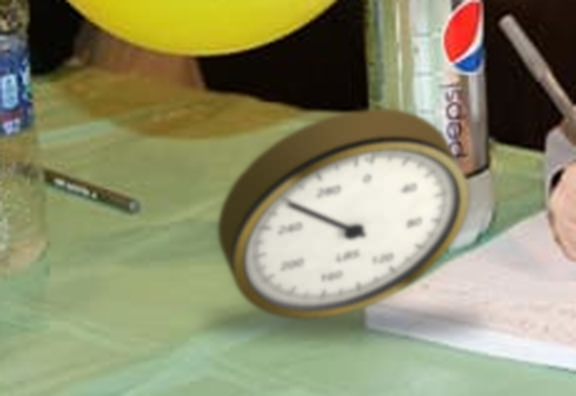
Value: 260 lb
